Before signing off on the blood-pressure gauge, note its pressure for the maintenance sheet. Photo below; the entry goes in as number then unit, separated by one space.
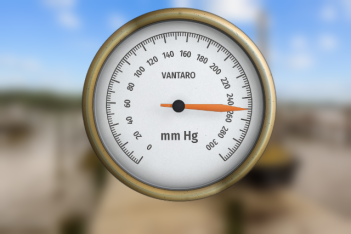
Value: 250 mmHg
